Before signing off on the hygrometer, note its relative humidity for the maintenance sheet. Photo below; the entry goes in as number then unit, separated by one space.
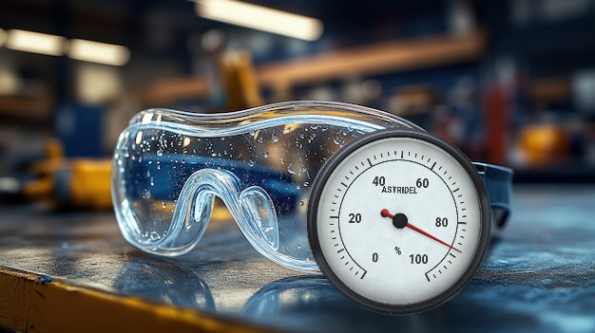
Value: 88 %
